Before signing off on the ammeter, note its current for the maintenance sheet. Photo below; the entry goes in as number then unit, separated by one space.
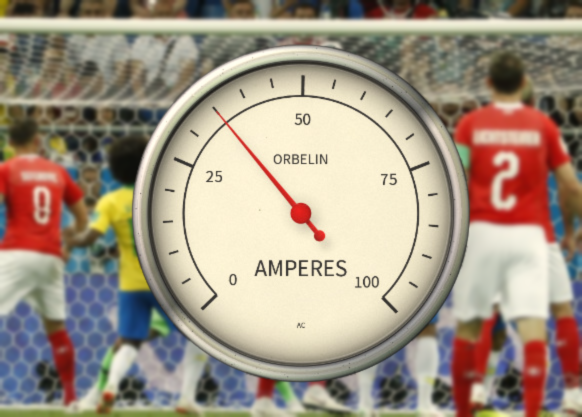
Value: 35 A
